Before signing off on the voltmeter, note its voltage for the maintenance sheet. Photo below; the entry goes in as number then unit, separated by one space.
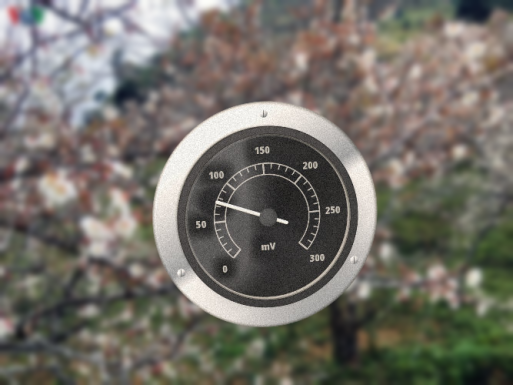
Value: 75 mV
